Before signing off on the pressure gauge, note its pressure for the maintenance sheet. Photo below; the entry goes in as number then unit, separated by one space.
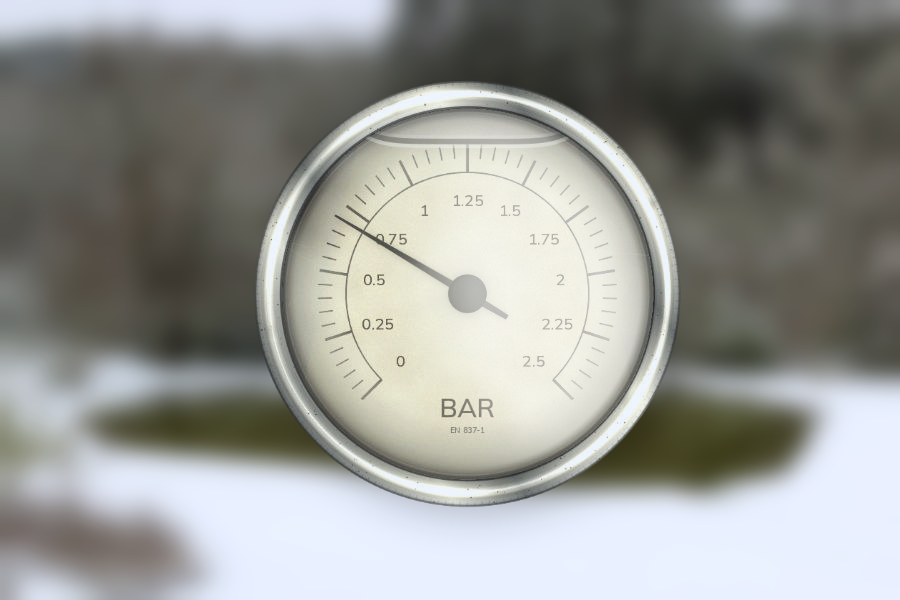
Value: 0.7 bar
